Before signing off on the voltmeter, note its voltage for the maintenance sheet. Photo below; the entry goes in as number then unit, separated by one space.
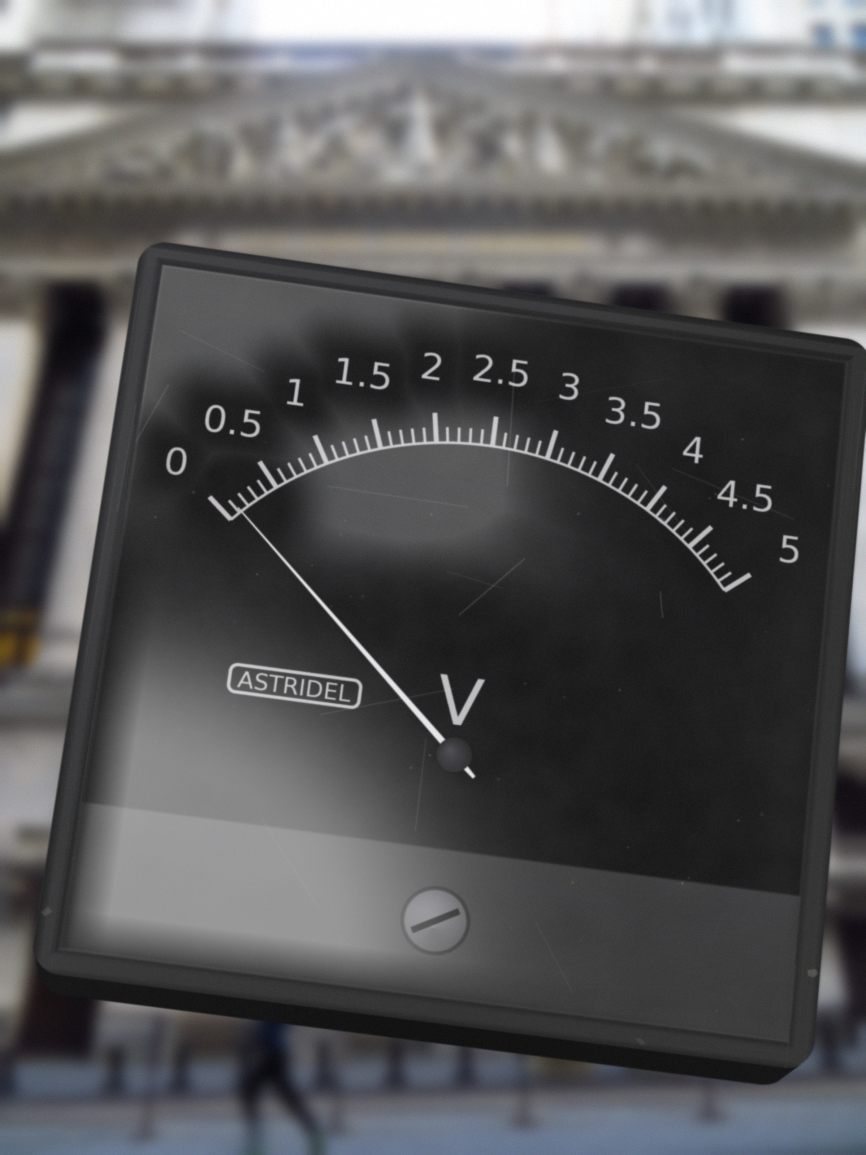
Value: 0.1 V
